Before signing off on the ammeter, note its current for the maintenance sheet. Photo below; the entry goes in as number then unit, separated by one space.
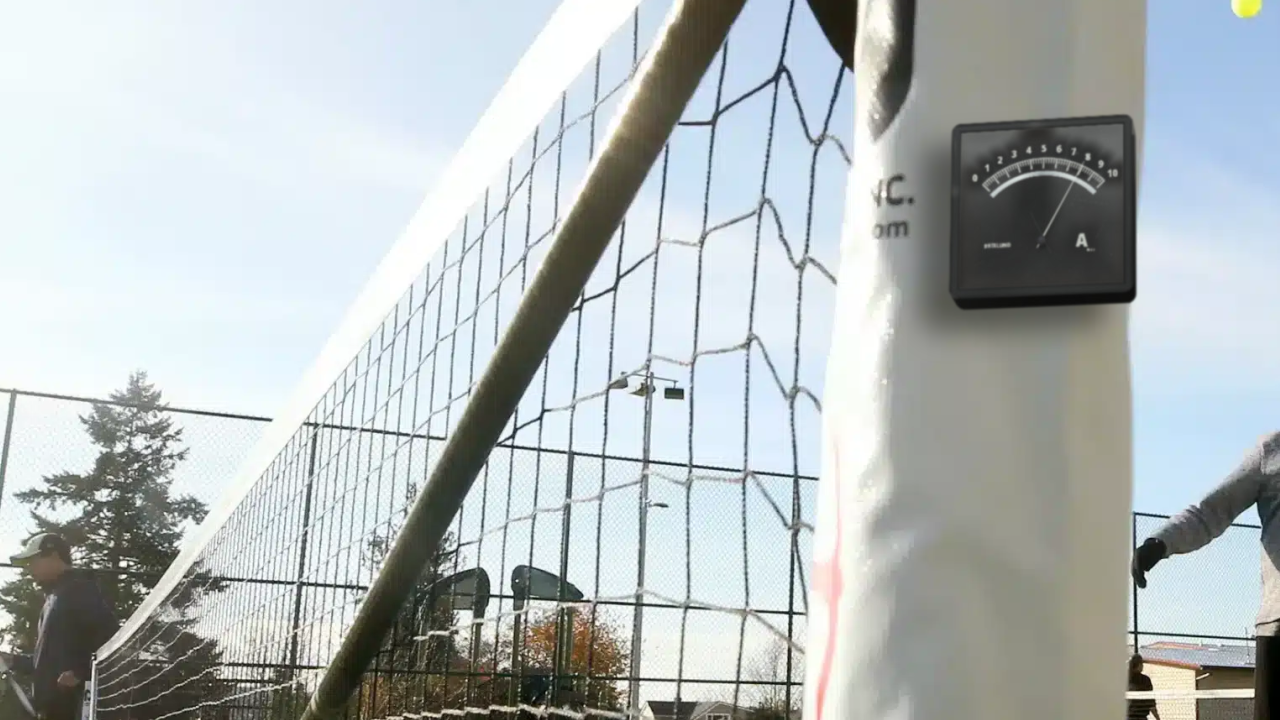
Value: 8 A
